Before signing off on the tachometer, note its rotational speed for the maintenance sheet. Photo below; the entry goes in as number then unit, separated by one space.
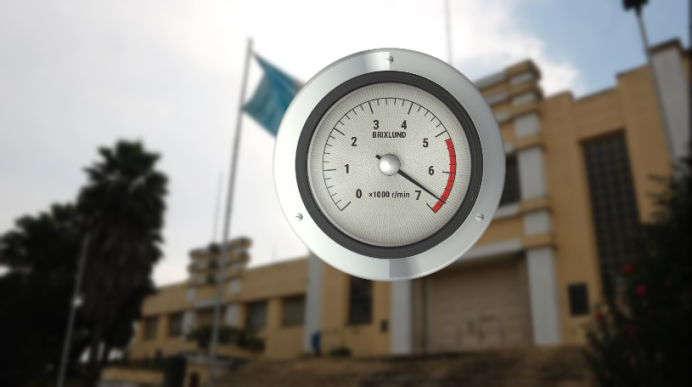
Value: 6700 rpm
